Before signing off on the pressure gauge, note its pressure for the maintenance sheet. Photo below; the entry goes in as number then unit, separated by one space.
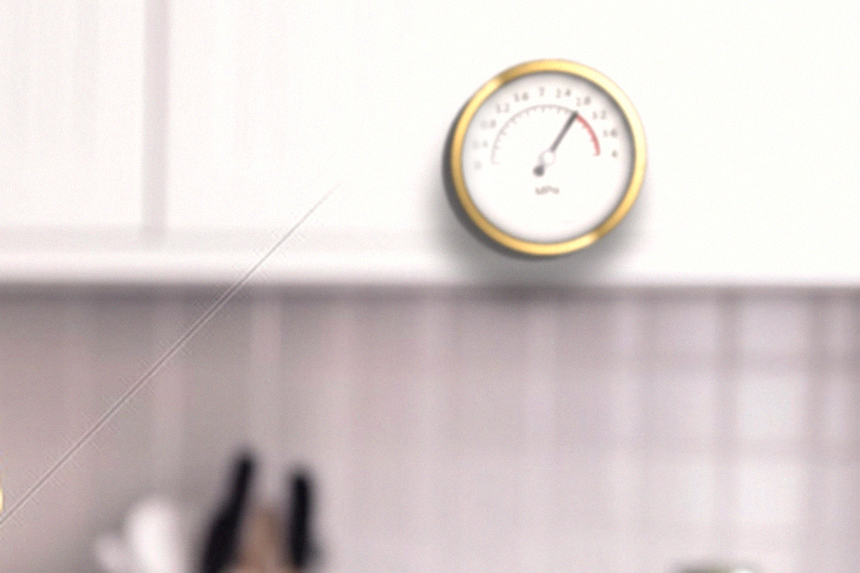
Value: 2.8 MPa
